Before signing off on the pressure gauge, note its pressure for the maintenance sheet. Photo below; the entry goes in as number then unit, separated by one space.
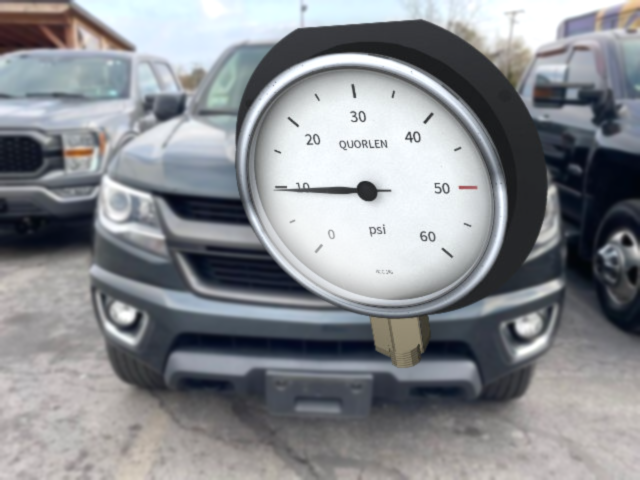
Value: 10 psi
